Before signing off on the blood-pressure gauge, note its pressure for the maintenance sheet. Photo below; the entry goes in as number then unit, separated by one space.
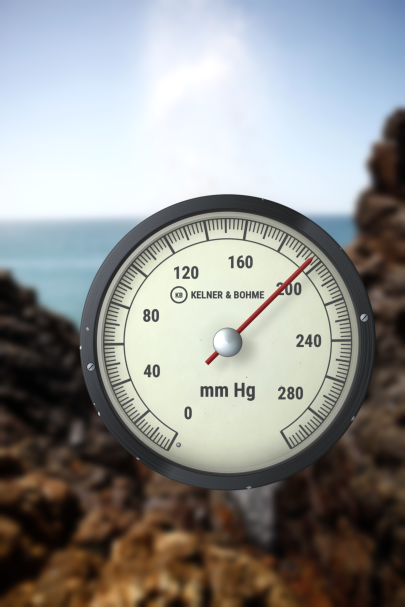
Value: 196 mmHg
